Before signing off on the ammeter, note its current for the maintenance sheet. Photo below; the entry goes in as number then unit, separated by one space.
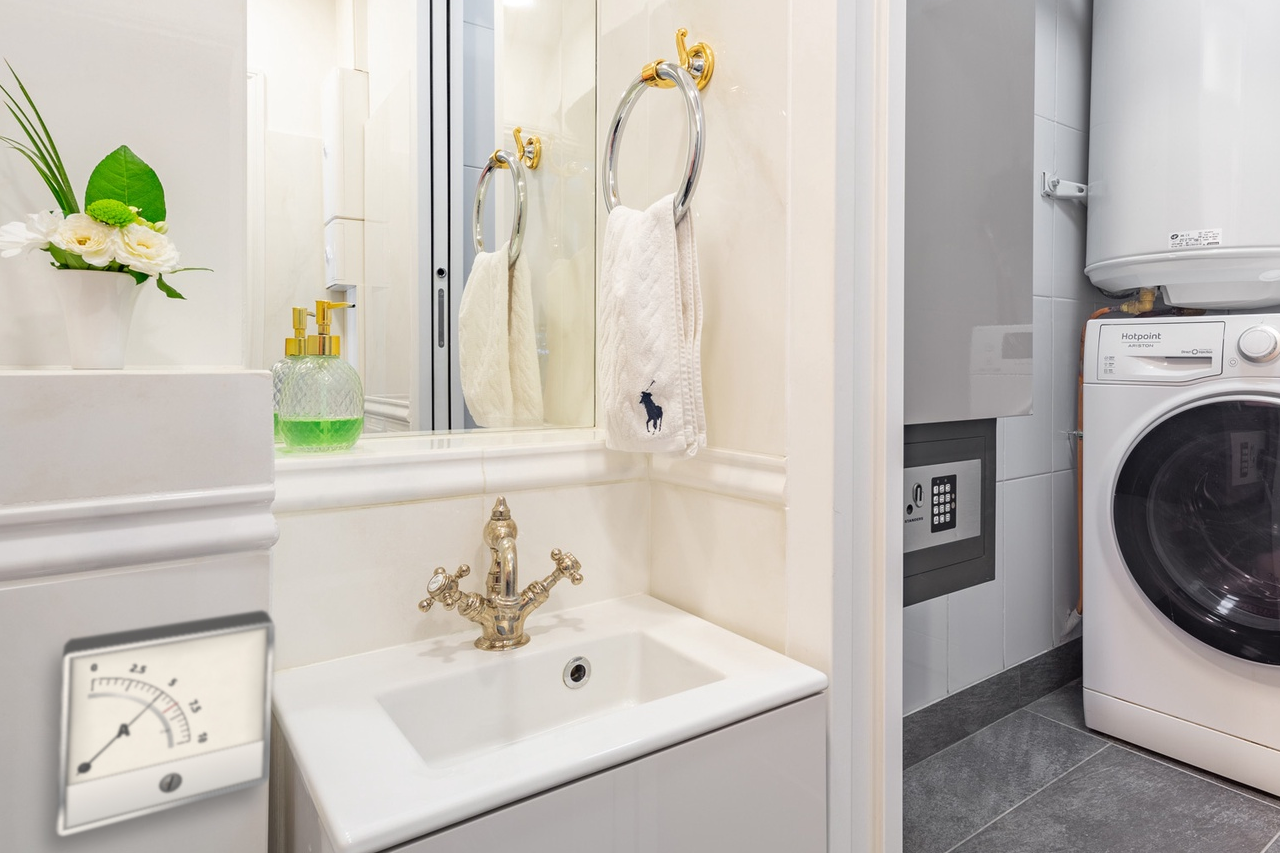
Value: 5 A
